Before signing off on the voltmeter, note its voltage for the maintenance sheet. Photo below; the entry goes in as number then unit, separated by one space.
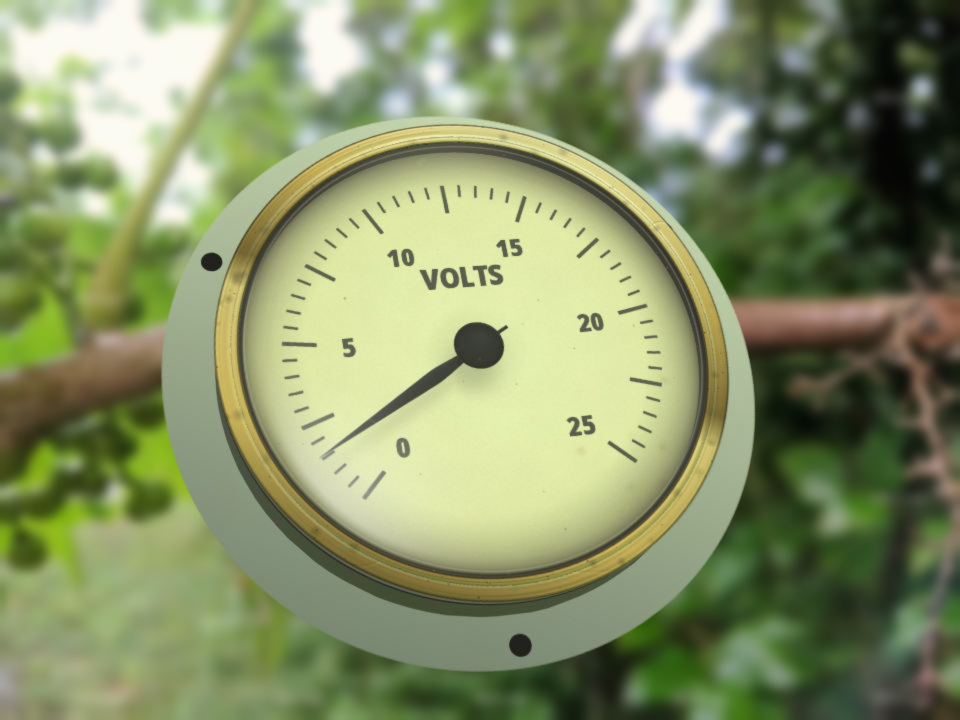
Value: 1.5 V
